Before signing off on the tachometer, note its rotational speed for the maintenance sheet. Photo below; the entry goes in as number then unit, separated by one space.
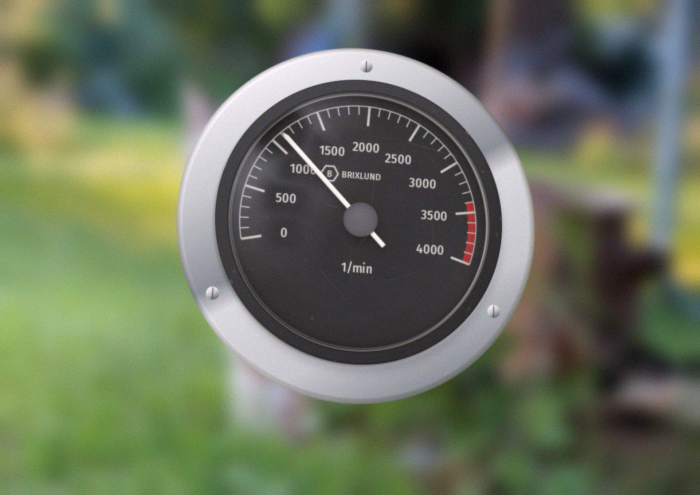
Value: 1100 rpm
